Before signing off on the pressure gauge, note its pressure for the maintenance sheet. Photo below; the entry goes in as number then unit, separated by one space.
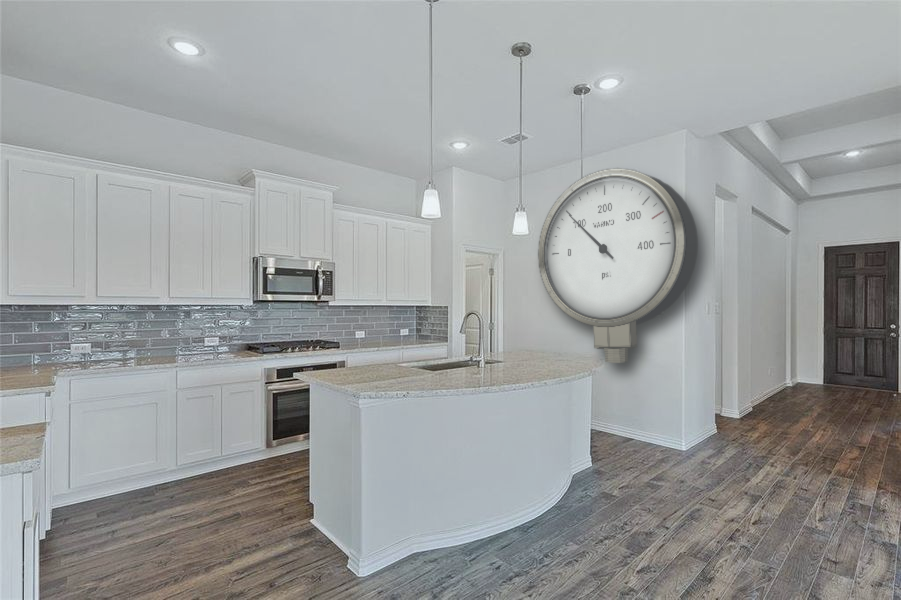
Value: 100 psi
